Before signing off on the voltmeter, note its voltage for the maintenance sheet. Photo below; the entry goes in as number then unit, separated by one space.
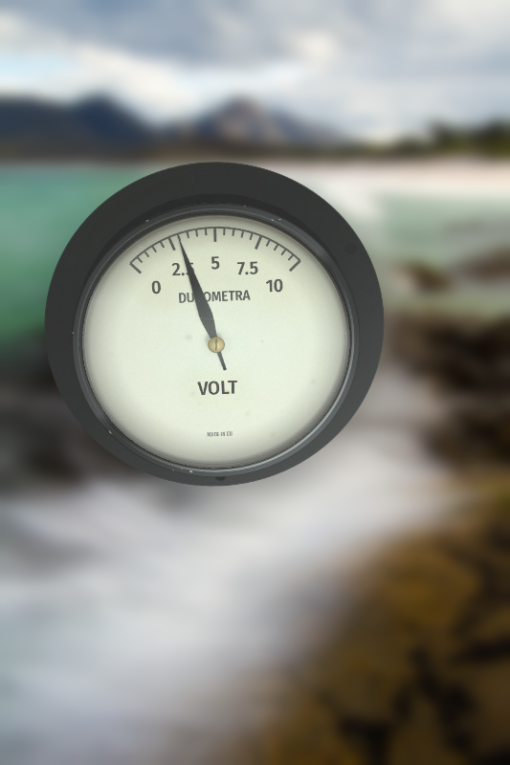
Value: 3 V
